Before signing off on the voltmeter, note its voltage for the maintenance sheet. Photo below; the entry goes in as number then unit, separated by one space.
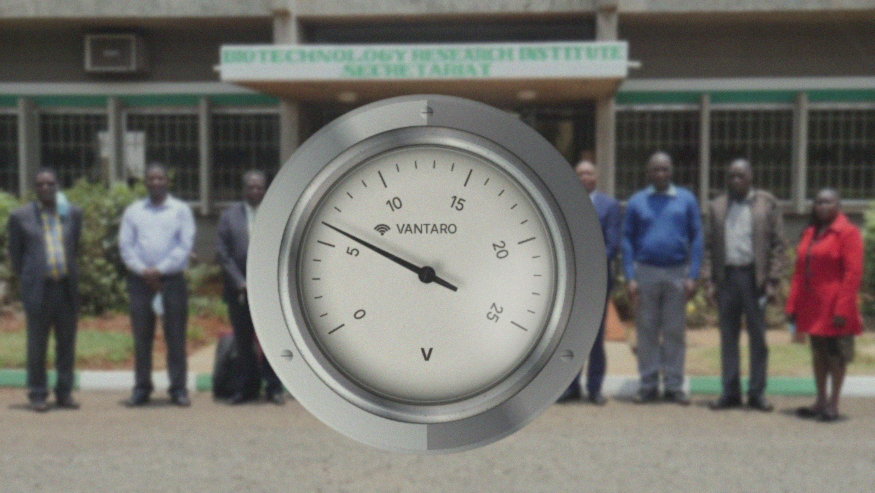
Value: 6 V
